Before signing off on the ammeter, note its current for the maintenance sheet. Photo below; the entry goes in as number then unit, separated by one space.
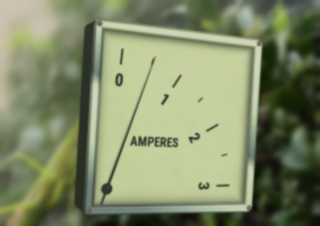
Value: 0.5 A
